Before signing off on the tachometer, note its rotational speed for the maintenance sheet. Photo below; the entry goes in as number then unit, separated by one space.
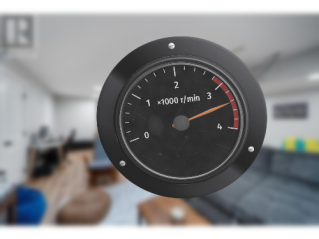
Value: 3400 rpm
